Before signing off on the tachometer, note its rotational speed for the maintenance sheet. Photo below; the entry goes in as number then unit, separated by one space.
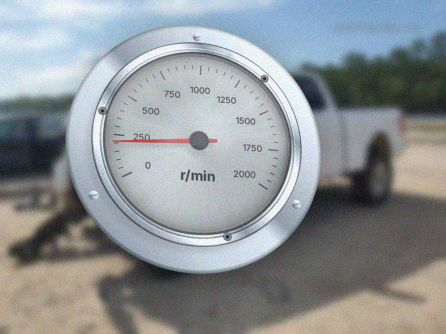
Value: 200 rpm
